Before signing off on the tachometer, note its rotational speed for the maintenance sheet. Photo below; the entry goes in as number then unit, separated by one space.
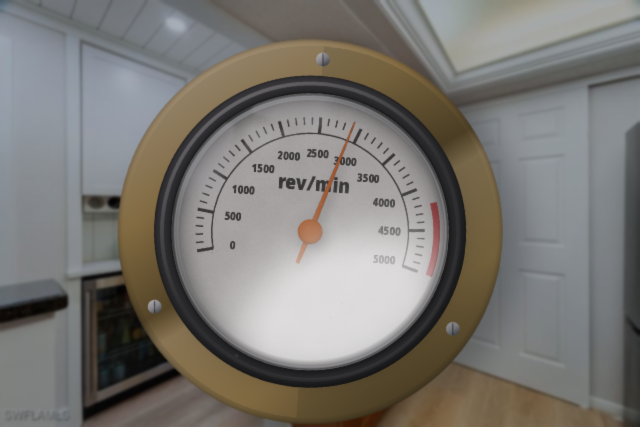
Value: 2900 rpm
